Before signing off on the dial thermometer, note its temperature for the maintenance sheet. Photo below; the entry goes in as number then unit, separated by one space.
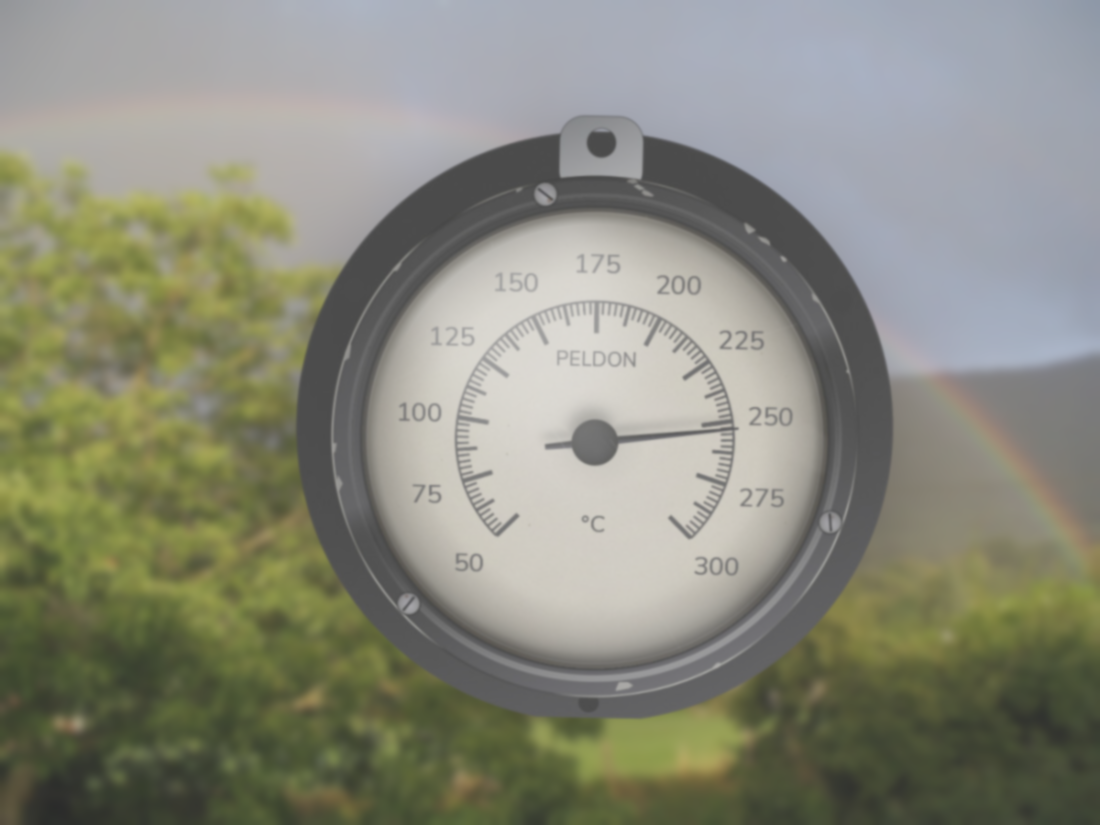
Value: 252.5 °C
